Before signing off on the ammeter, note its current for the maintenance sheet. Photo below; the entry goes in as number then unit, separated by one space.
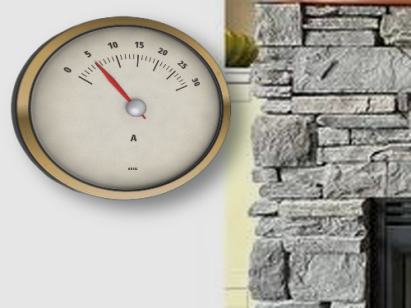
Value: 5 A
